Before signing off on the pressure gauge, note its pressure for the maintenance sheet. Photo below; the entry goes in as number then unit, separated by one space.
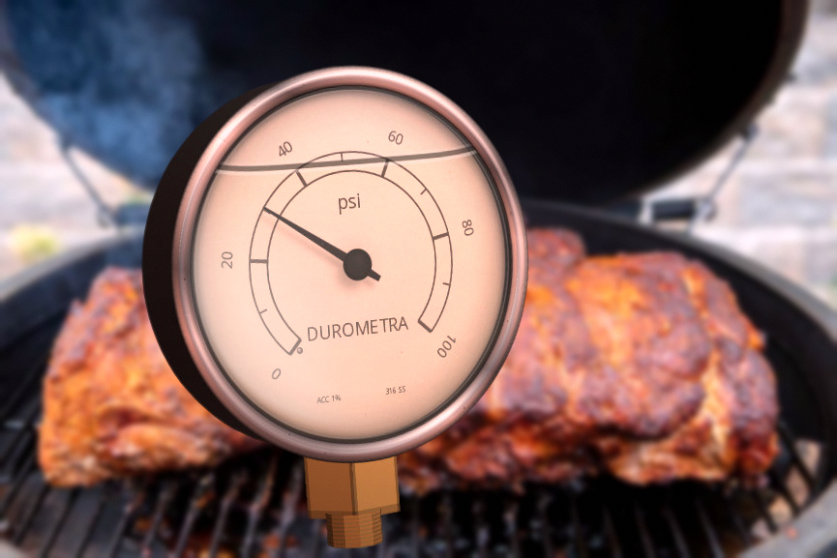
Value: 30 psi
